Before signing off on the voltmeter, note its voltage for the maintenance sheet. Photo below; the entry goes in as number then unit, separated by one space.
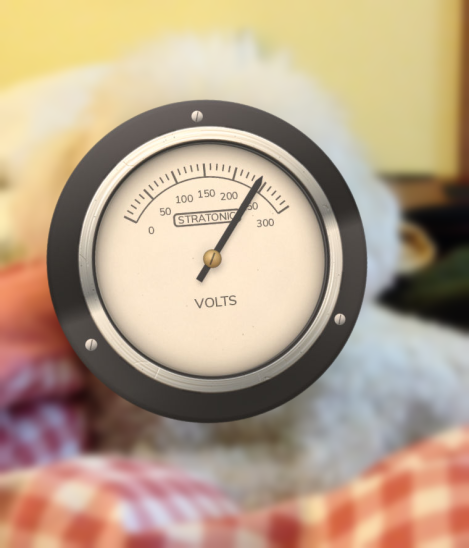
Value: 240 V
